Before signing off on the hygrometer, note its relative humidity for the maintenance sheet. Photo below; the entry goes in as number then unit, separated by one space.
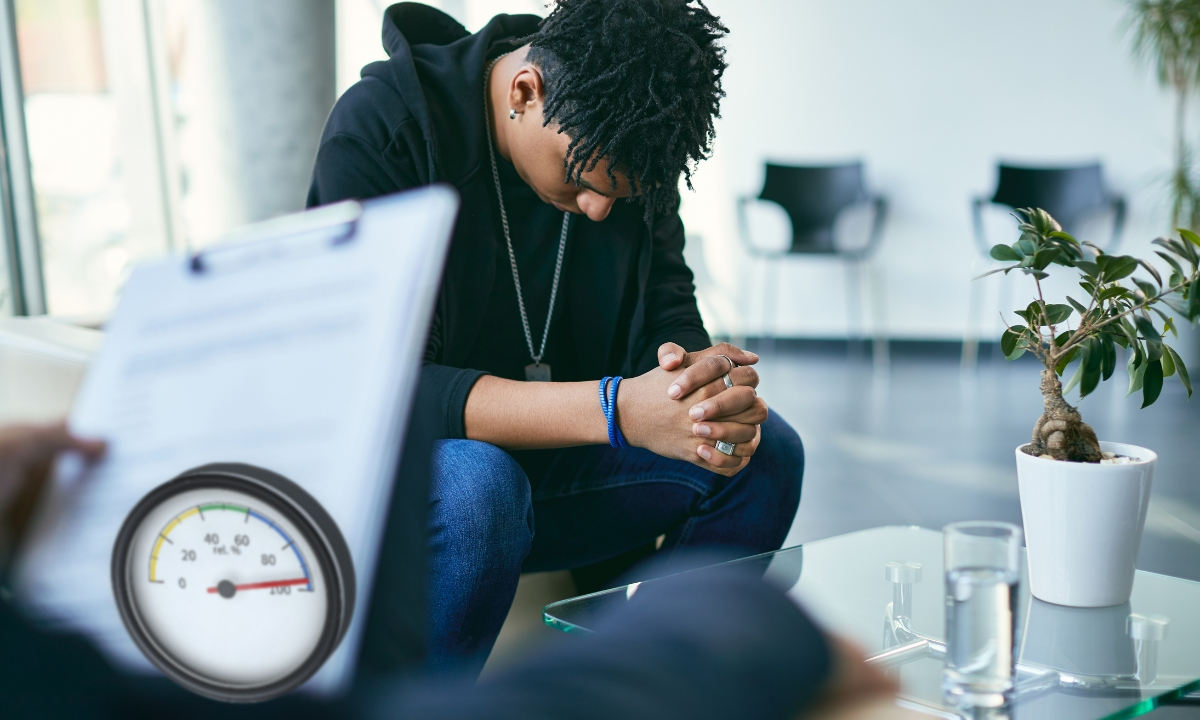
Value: 95 %
